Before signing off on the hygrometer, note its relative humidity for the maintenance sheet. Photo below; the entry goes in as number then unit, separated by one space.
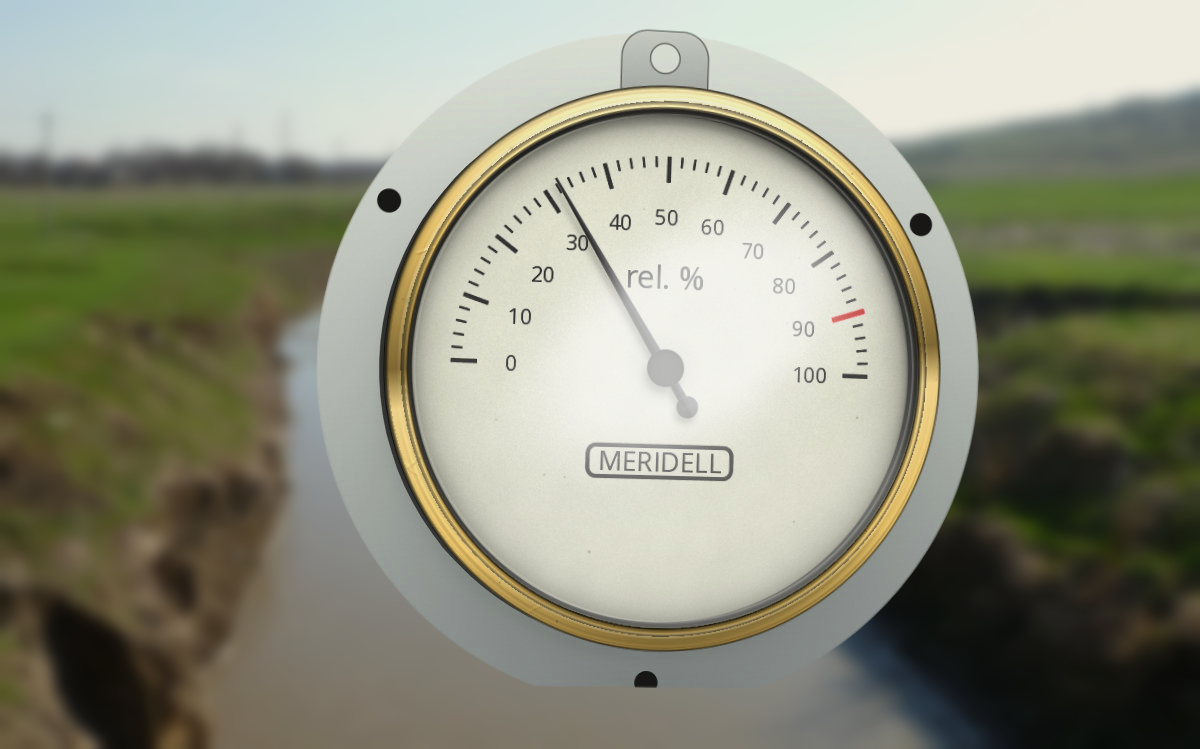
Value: 32 %
